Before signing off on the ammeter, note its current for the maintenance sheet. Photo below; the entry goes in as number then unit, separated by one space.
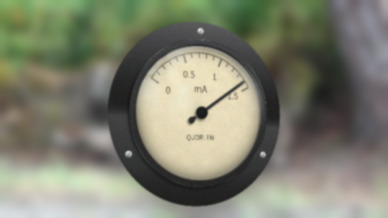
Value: 1.4 mA
